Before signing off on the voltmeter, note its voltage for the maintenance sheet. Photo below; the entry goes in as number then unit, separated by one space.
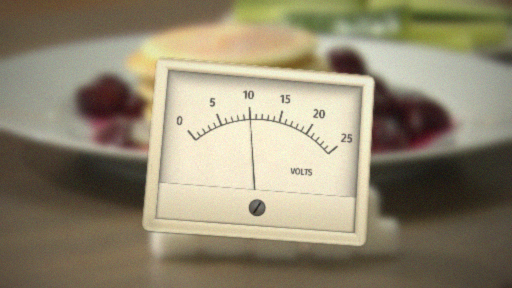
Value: 10 V
